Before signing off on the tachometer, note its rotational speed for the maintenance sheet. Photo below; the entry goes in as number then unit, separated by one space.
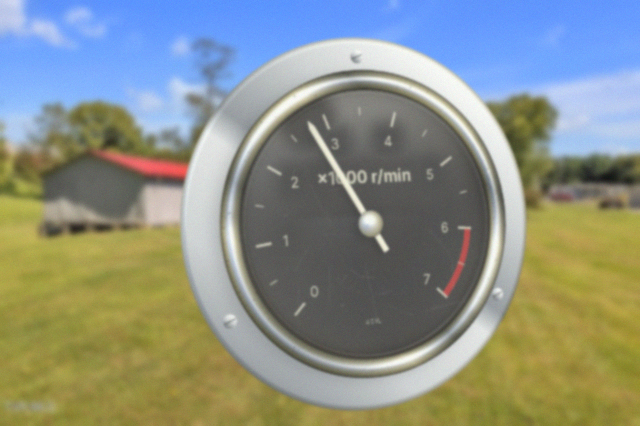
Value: 2750 rpm
